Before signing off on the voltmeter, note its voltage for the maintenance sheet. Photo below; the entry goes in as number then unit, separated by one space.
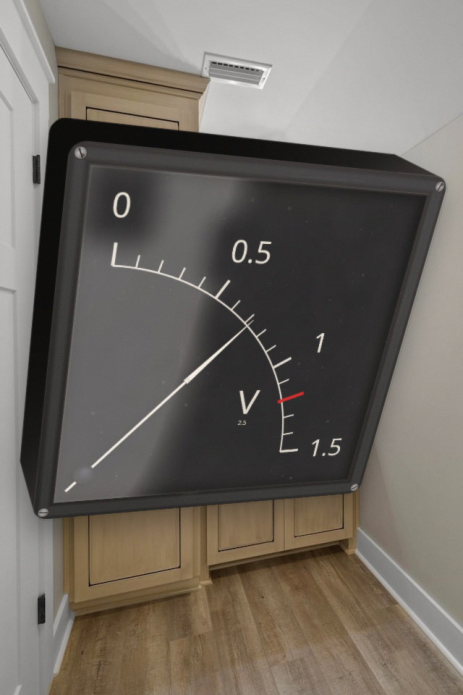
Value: 0.7 V
